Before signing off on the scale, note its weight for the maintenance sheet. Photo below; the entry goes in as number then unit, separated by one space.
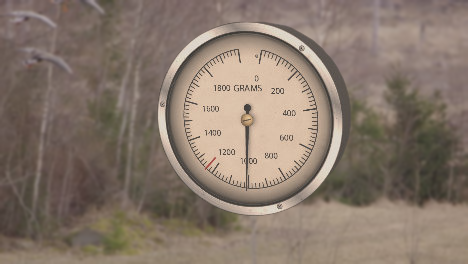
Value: 1000 g
